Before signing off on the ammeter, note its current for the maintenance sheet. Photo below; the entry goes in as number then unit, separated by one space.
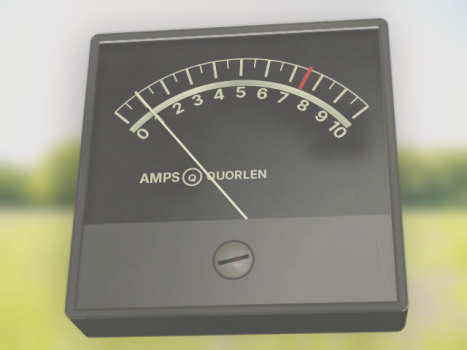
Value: 1 A
